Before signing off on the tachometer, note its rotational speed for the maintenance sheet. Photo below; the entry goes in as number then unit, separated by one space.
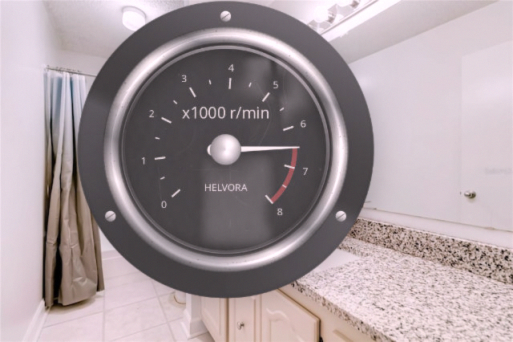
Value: 6500 rpm
